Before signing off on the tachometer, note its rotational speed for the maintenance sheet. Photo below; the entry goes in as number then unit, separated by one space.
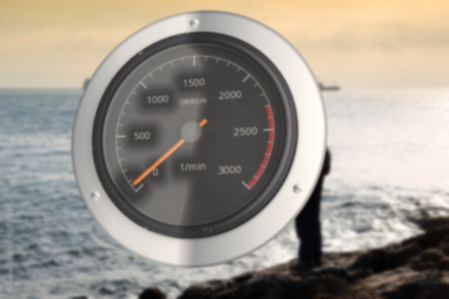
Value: 50 rpm
